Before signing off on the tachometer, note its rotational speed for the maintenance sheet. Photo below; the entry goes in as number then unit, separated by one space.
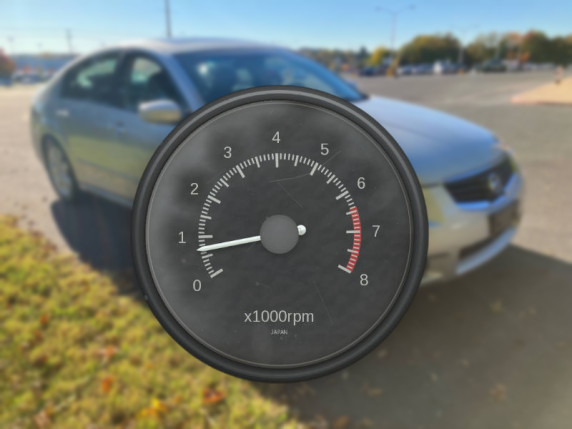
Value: 700 rpm
